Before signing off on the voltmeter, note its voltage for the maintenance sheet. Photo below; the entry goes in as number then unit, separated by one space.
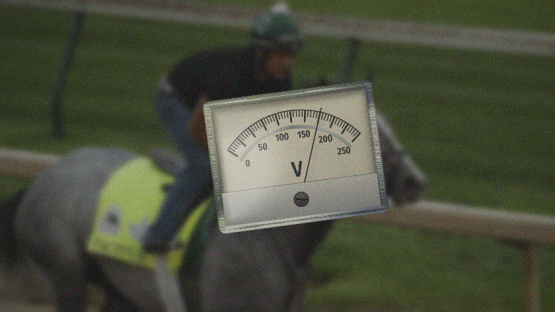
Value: 175 V
